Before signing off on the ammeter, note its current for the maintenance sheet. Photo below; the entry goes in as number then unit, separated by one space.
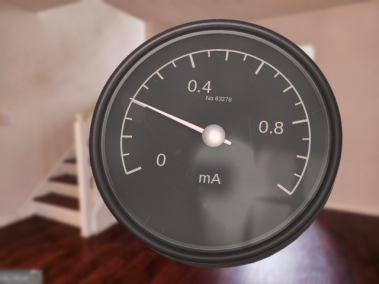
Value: 0.2 mA
